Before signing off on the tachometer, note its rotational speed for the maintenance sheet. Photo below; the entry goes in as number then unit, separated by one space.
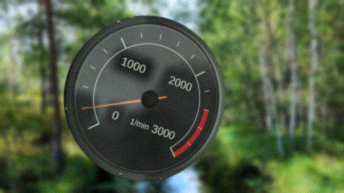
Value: 200 rpm
